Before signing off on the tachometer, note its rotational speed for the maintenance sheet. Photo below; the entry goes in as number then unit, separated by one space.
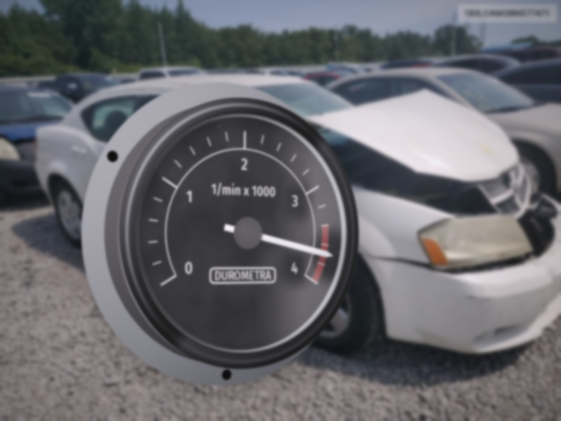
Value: 3700 rpm
